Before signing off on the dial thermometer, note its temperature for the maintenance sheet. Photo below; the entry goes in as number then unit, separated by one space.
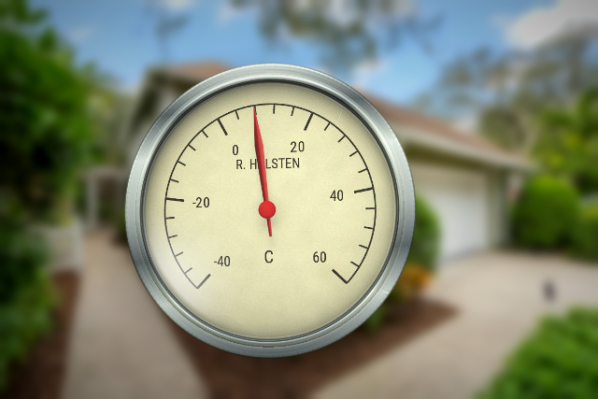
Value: 8 °C
